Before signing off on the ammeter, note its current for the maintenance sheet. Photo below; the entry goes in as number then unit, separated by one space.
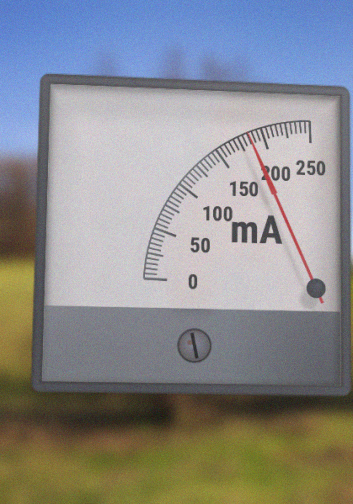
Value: 185 mA
